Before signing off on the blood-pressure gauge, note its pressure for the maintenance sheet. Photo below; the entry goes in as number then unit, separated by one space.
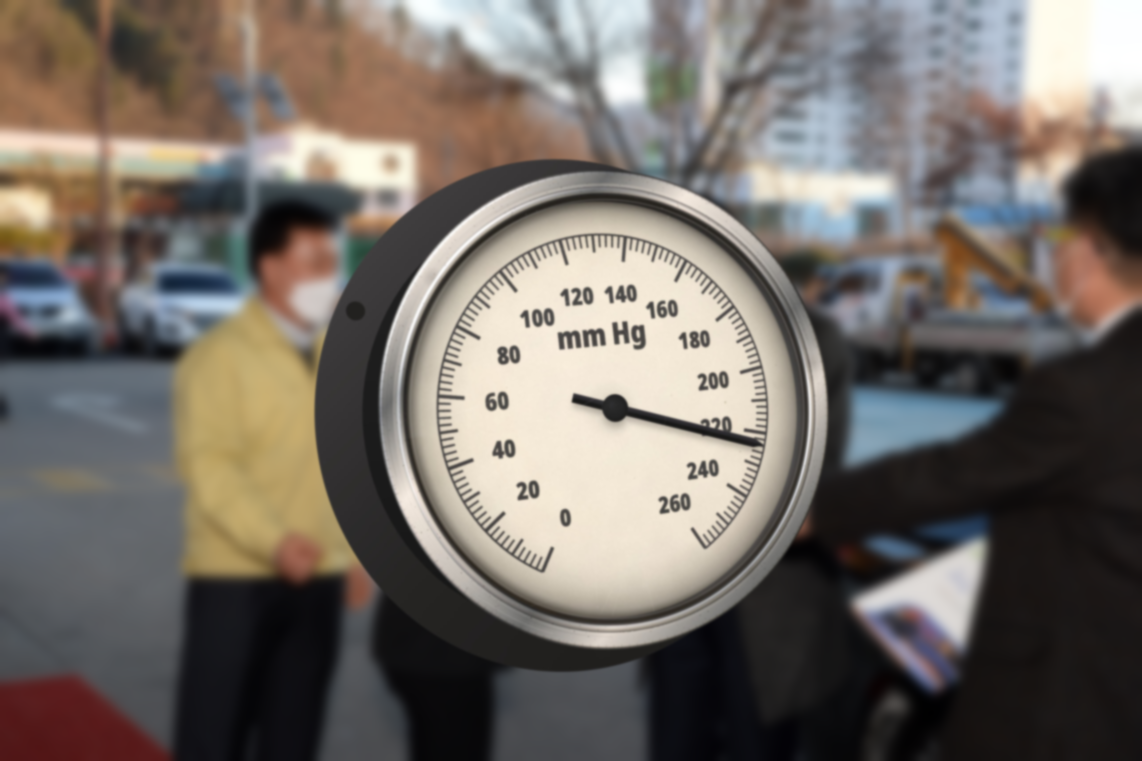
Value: 224 mmHg
